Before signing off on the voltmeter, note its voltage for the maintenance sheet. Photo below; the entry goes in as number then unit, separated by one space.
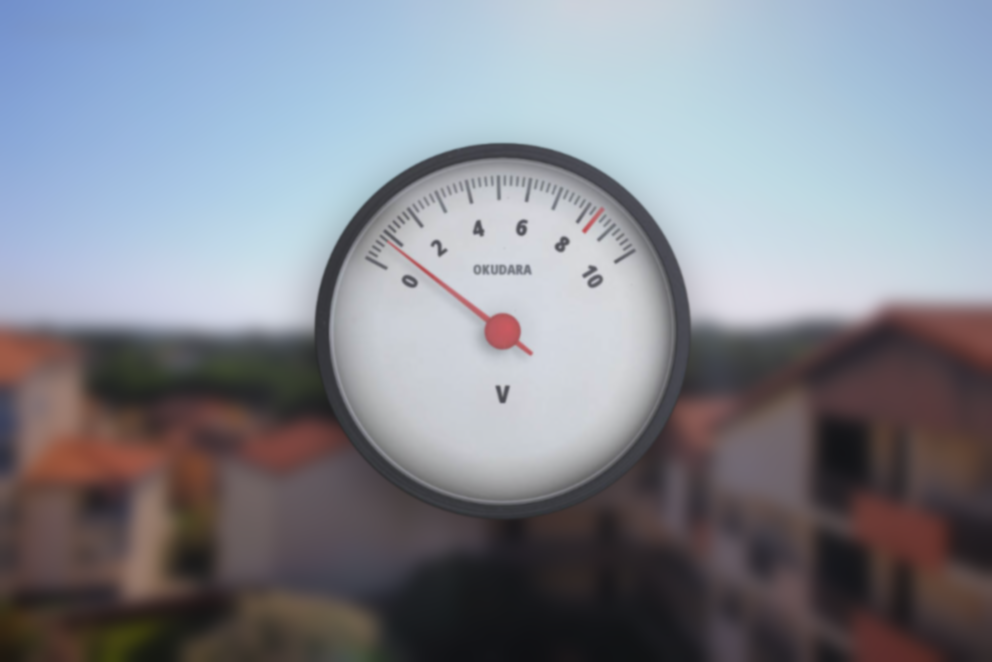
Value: 0.8 V
